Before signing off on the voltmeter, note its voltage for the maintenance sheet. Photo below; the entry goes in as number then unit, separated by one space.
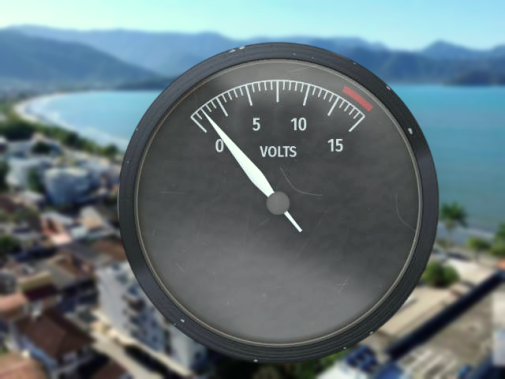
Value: 1 V
